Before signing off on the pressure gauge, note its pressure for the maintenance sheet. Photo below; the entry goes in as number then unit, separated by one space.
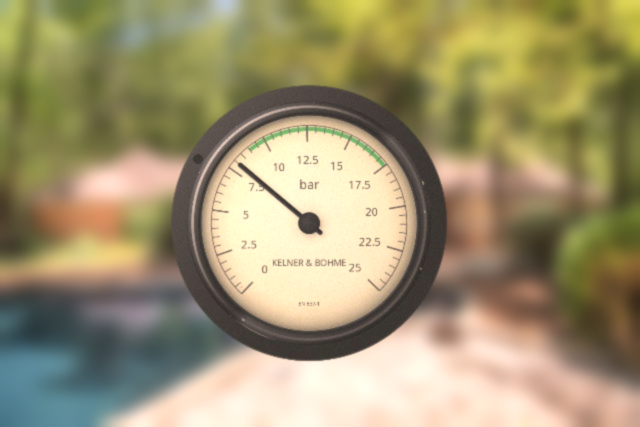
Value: 8 bar
